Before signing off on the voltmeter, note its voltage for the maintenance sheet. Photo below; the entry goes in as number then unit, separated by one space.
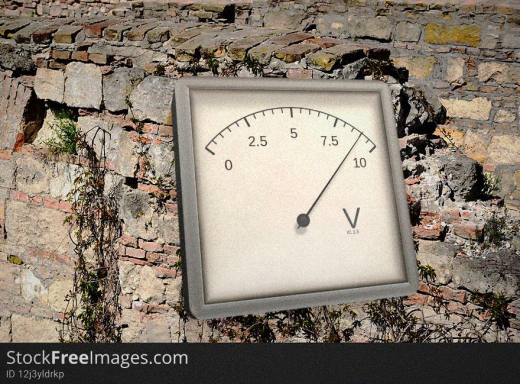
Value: 9 V
